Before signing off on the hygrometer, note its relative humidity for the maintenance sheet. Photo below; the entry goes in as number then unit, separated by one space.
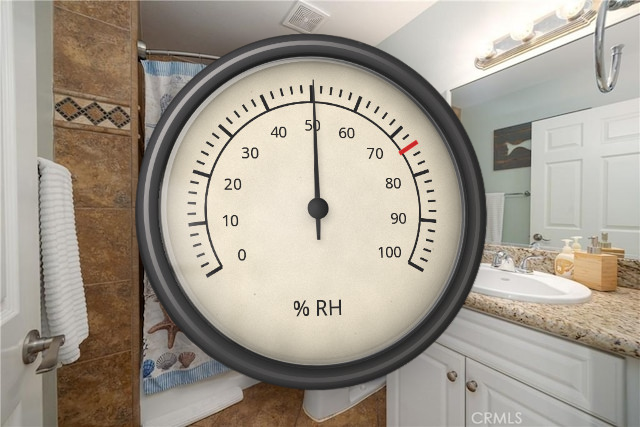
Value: 50 %
